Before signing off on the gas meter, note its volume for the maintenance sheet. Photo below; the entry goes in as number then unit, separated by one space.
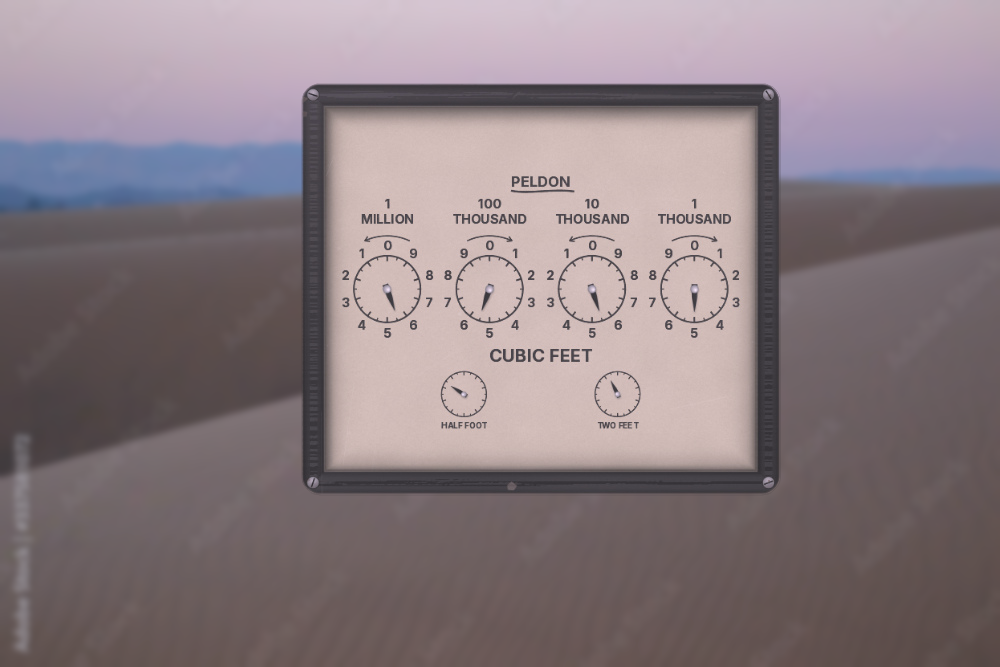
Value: 555500 ft³
